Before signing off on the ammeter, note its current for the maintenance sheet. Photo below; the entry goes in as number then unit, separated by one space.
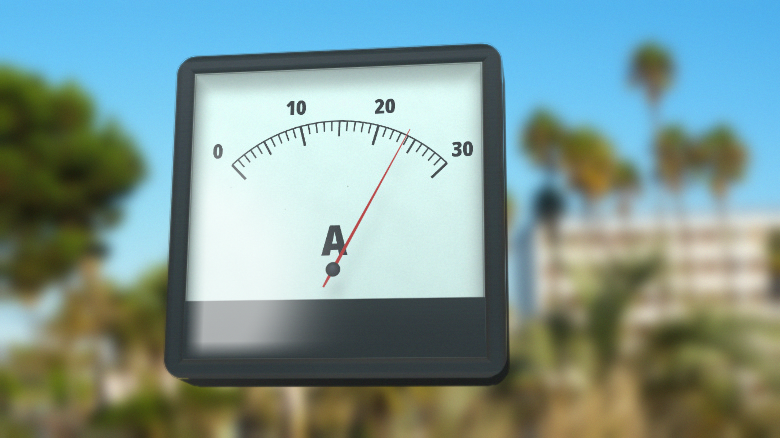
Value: 24 A
